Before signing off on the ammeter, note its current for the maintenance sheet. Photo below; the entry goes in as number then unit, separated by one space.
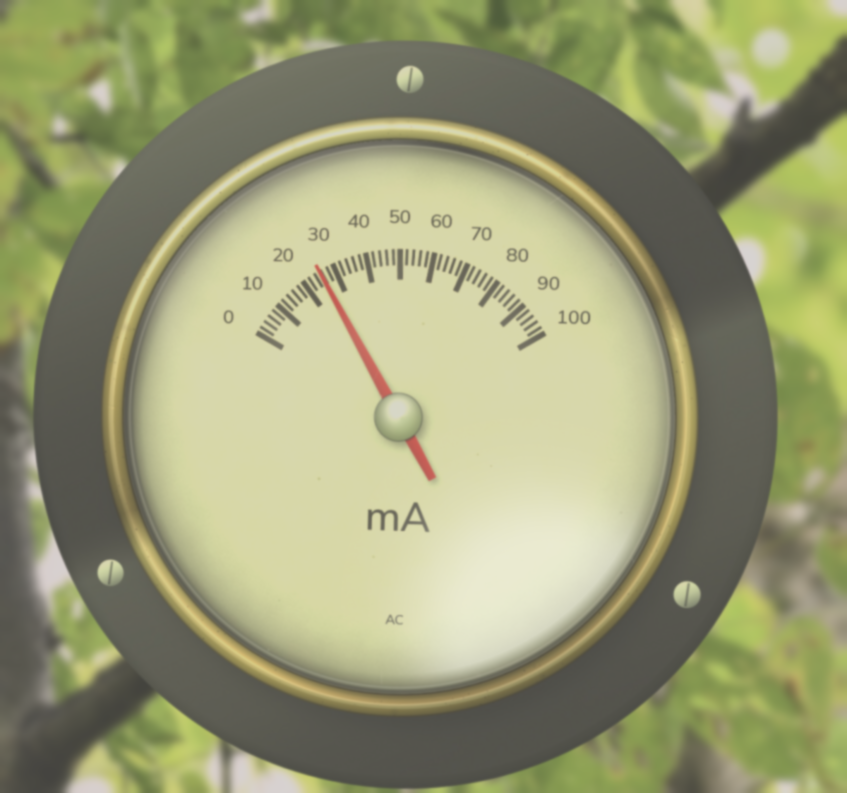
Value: 26 mA
